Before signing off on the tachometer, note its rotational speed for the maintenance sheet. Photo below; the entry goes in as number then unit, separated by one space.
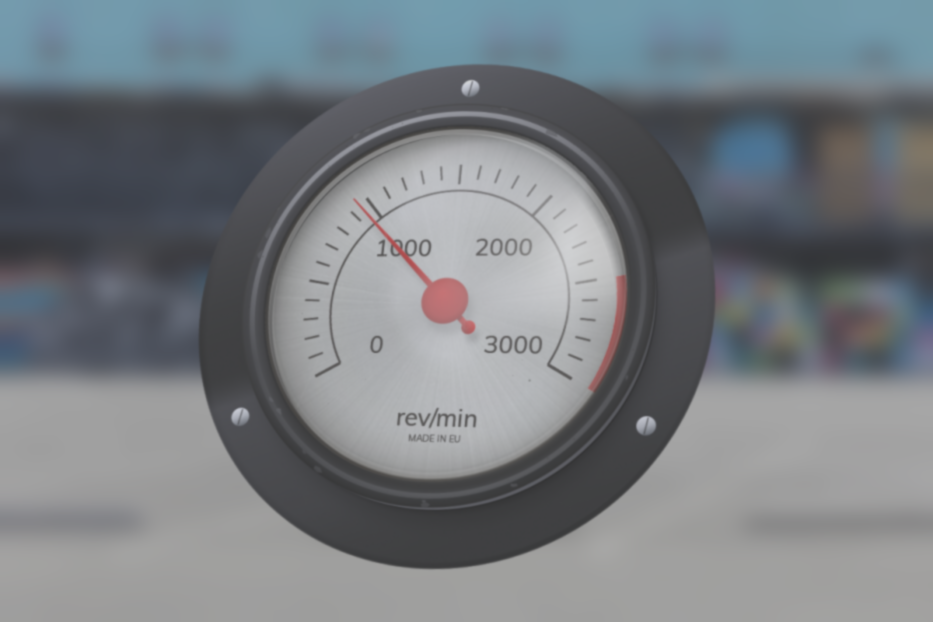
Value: 950 rpm
